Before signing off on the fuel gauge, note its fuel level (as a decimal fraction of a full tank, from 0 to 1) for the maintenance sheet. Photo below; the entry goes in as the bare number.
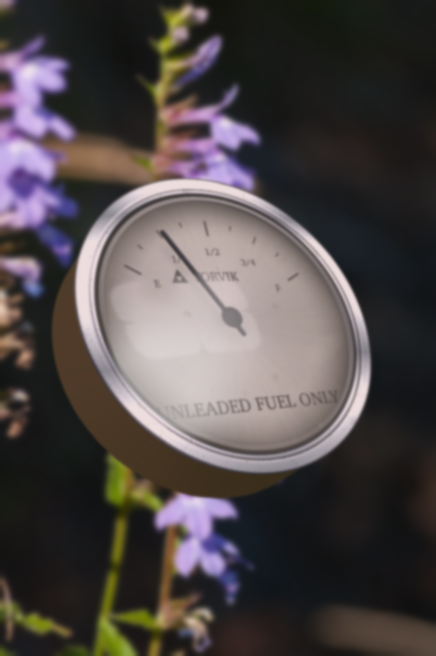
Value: 0.25
